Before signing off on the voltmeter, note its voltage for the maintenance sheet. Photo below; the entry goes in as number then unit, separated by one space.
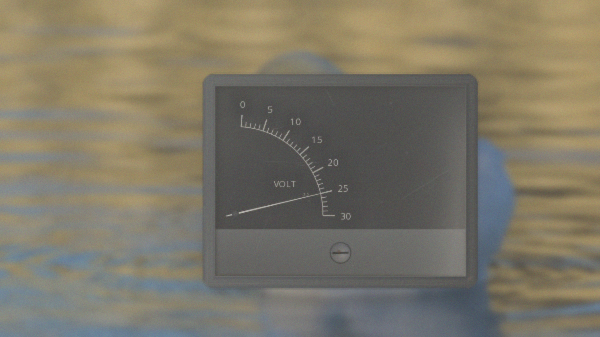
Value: 25 V
